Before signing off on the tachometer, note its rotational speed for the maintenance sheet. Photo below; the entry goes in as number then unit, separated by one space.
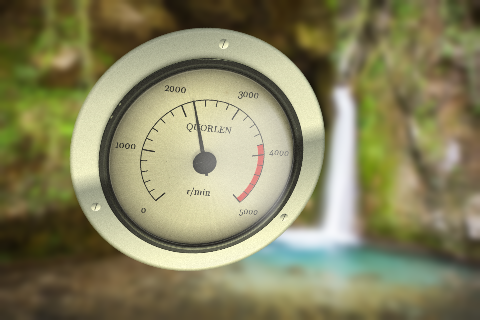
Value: 2200 rpm
